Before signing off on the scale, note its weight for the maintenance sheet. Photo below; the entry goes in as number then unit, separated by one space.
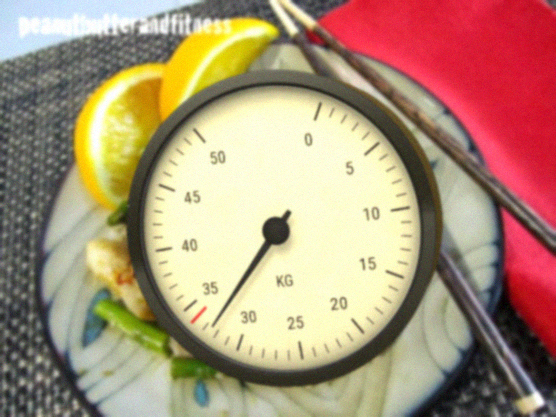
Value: 32.5 kg
